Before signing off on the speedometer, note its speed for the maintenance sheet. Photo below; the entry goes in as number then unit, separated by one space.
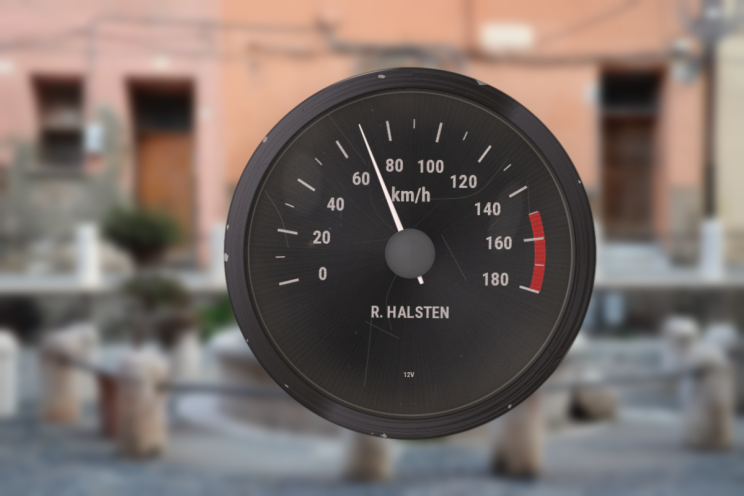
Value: 70 km/h
